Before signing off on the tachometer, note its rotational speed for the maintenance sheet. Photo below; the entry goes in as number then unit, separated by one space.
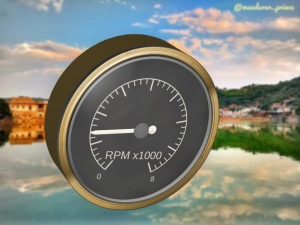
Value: 1400 rpm
